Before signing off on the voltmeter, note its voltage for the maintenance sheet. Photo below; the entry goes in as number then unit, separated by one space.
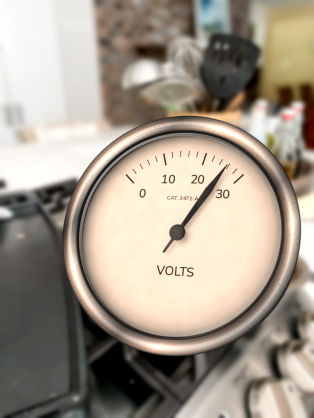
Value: 26 V
